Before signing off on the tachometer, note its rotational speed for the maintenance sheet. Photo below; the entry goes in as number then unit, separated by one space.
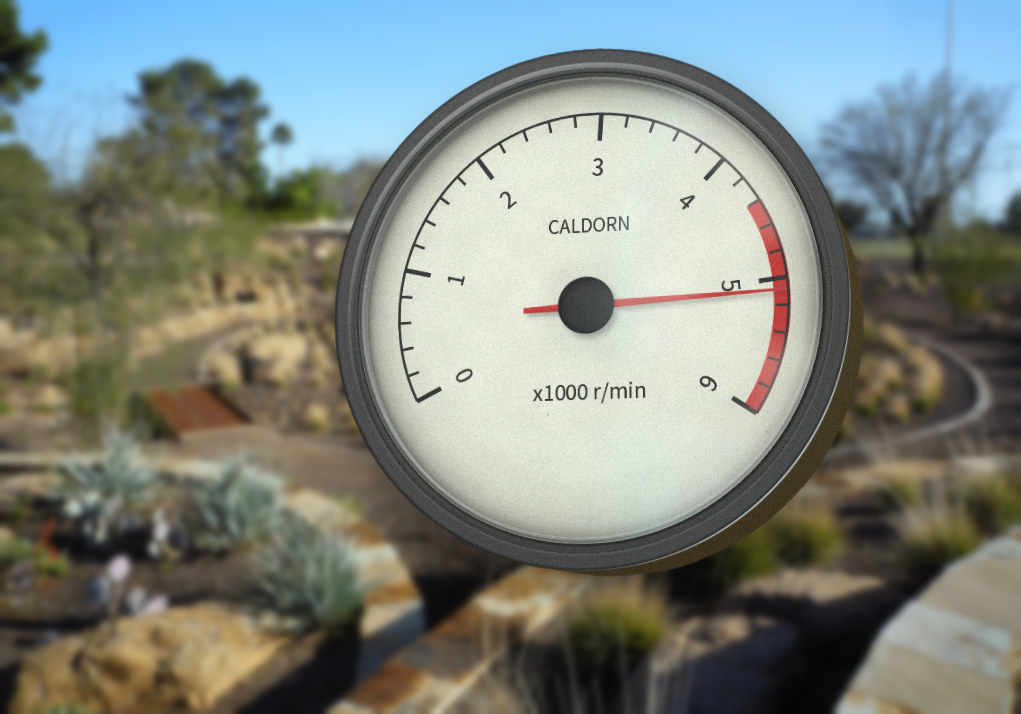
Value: 5100 rpm
